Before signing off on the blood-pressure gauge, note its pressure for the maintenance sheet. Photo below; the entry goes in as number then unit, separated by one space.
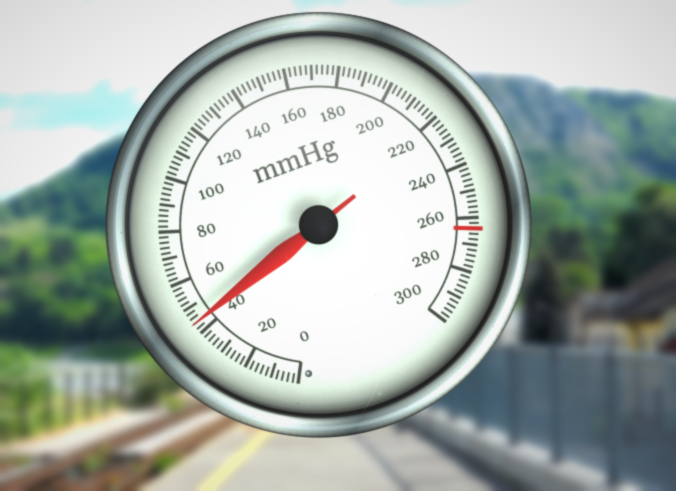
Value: 44 mmHg
